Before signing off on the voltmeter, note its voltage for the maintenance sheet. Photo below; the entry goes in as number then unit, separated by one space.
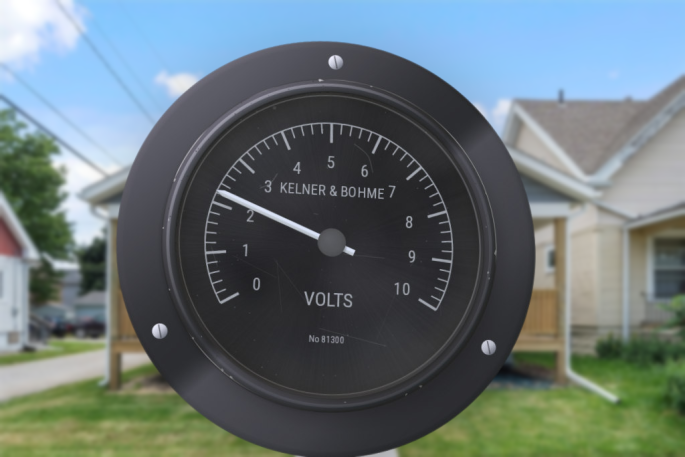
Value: 2.2 V
